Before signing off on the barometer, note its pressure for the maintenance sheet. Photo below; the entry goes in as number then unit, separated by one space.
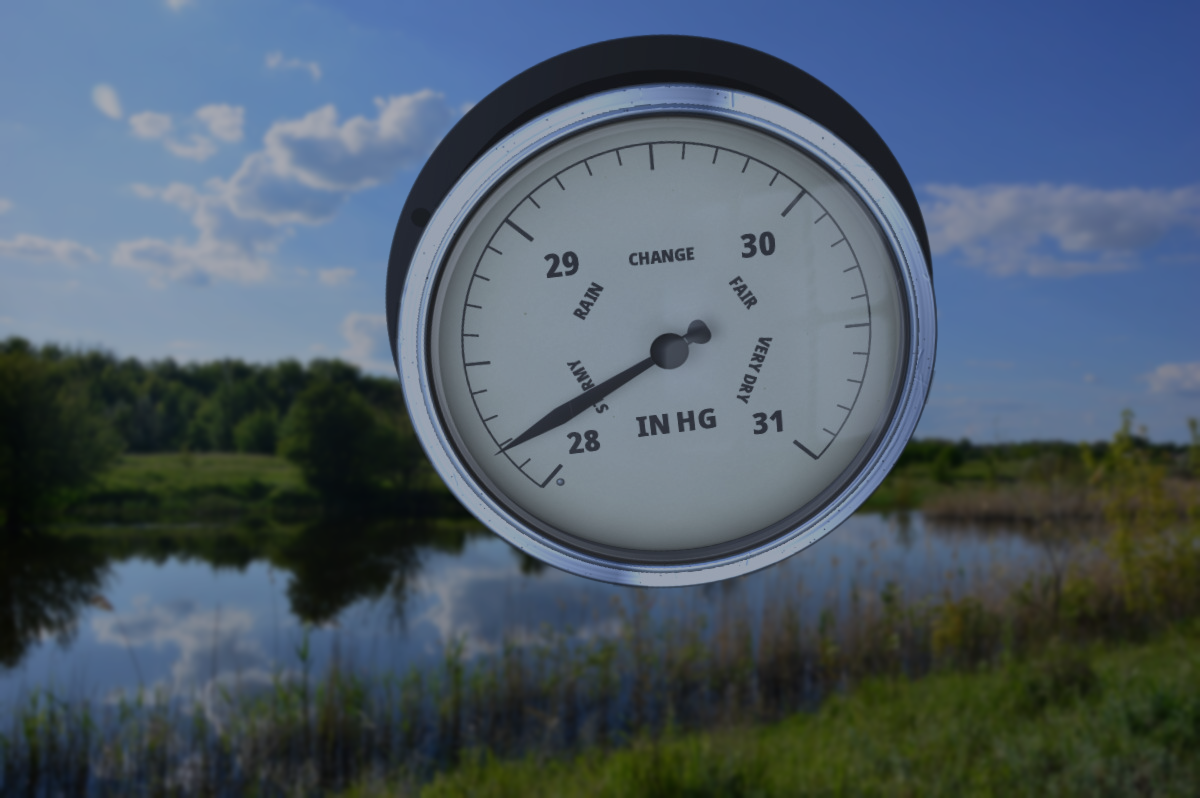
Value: 28.2 inHg
